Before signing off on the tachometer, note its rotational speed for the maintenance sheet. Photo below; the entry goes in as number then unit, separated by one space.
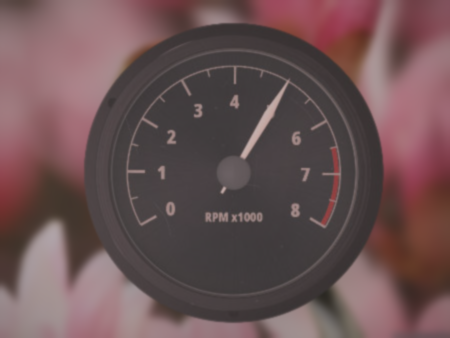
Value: 5000 rpm
